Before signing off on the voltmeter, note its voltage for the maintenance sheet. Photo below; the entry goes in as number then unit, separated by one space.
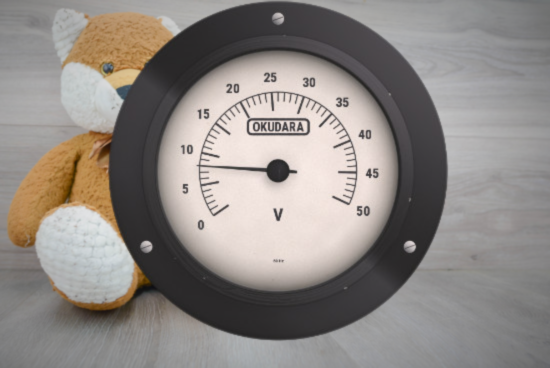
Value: 8 V
